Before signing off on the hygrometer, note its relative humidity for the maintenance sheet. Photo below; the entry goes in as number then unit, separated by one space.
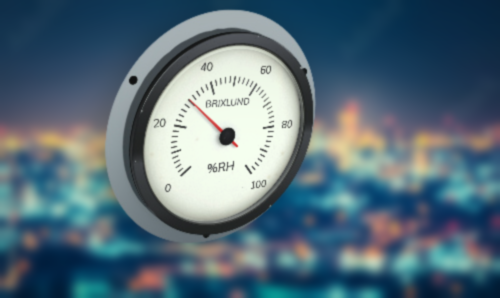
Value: 30 %
